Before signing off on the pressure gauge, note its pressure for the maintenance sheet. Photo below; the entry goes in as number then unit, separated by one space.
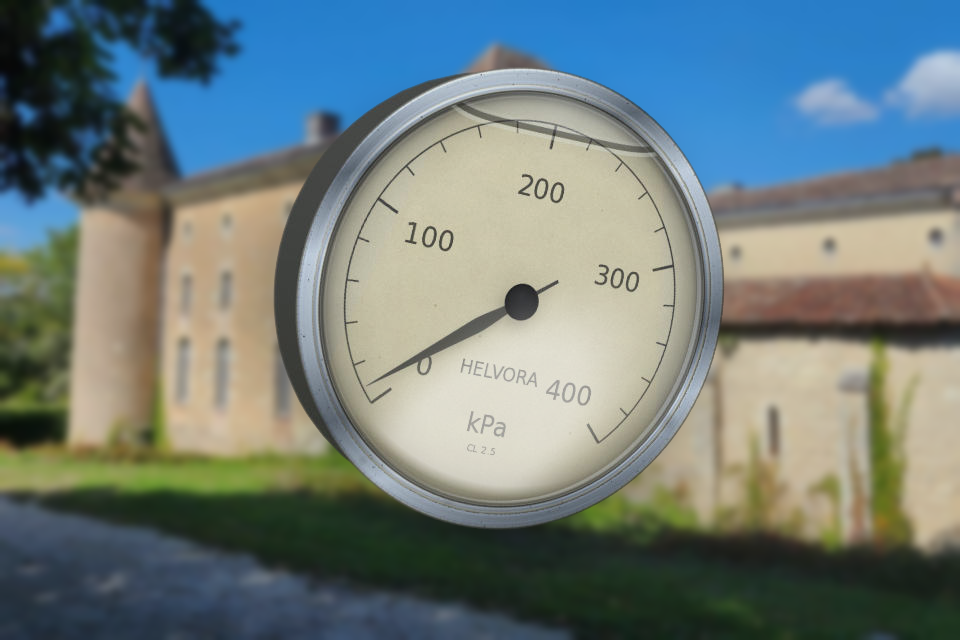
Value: 10 kPa
